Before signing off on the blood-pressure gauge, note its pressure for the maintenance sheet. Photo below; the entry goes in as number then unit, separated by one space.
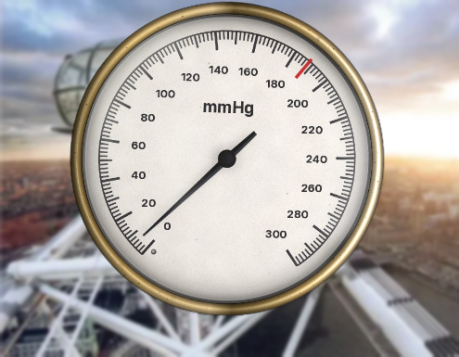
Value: 6 mmHg
